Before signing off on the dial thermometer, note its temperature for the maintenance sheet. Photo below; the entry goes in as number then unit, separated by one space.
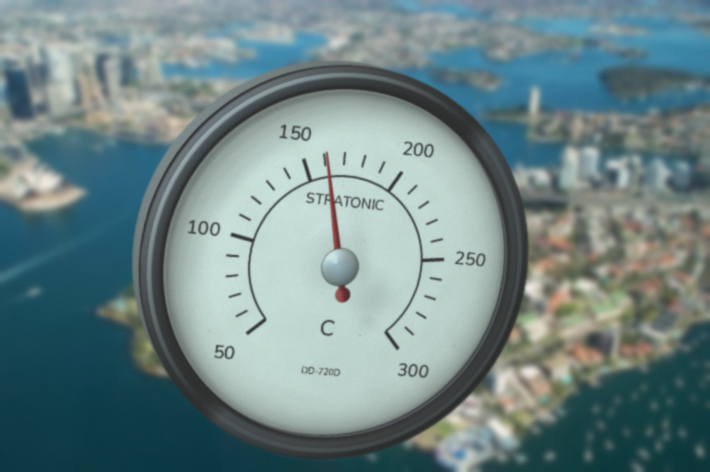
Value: 160 °C
